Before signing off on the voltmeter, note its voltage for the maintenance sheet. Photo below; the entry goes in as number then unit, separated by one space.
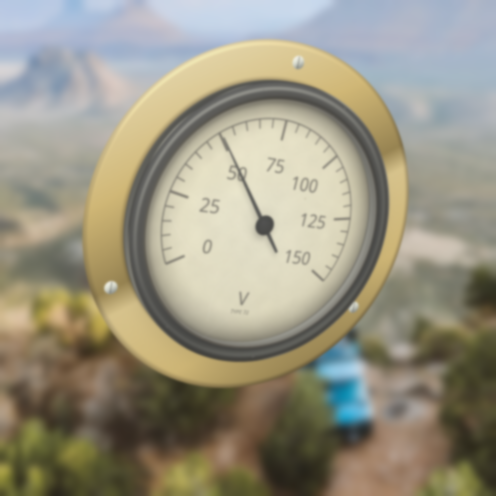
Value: 50 V
